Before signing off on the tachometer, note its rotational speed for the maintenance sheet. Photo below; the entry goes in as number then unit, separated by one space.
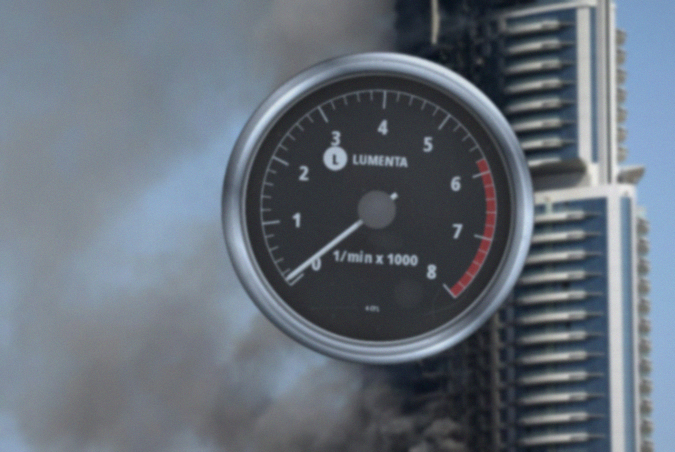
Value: 100 rpm
